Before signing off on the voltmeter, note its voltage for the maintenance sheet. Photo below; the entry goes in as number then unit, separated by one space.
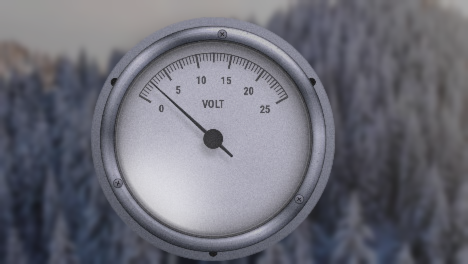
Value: 2.5 V
